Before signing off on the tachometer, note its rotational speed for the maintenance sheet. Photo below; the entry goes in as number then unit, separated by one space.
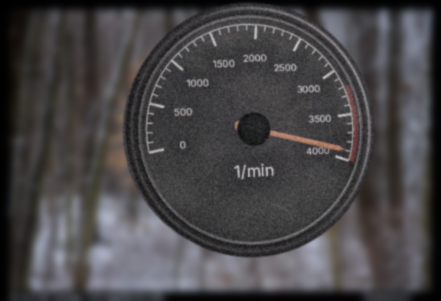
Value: 3900 rpm
